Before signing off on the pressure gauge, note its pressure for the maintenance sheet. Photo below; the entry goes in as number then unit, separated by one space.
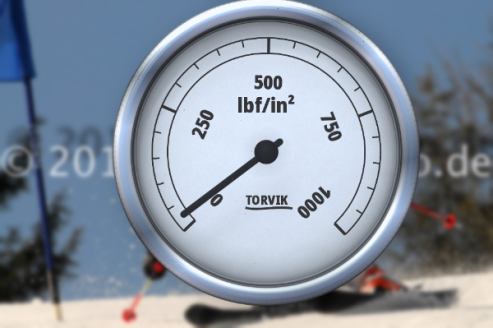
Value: 25 psi
